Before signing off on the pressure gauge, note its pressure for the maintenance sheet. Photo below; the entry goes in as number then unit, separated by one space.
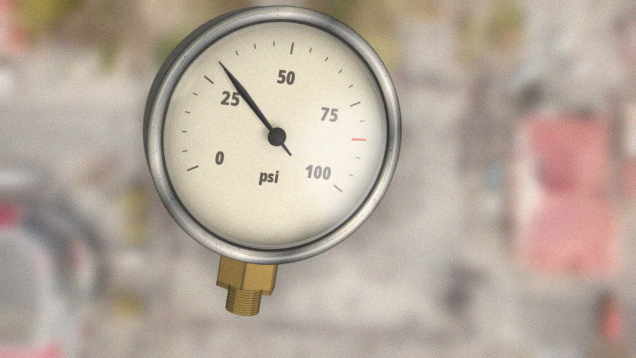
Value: 30 psi
